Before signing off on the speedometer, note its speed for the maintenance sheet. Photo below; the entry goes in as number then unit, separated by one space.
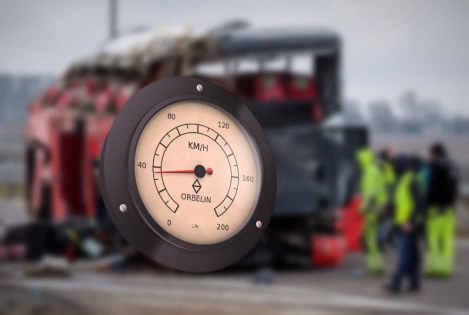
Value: 35 km/h
